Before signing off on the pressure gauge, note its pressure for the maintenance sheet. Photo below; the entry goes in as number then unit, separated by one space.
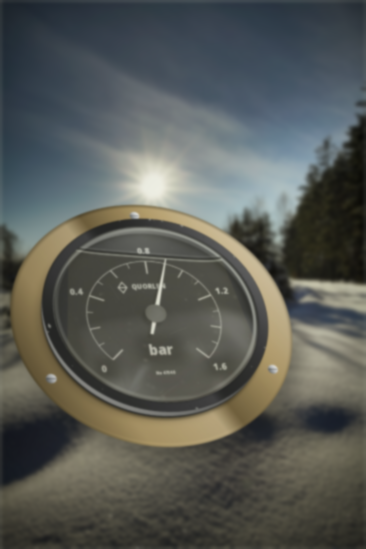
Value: 0.9 bar
